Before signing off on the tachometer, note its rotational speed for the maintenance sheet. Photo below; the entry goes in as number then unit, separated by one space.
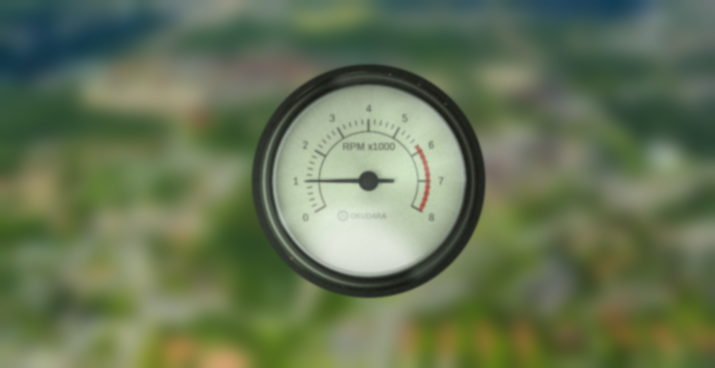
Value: 1000 rpm
